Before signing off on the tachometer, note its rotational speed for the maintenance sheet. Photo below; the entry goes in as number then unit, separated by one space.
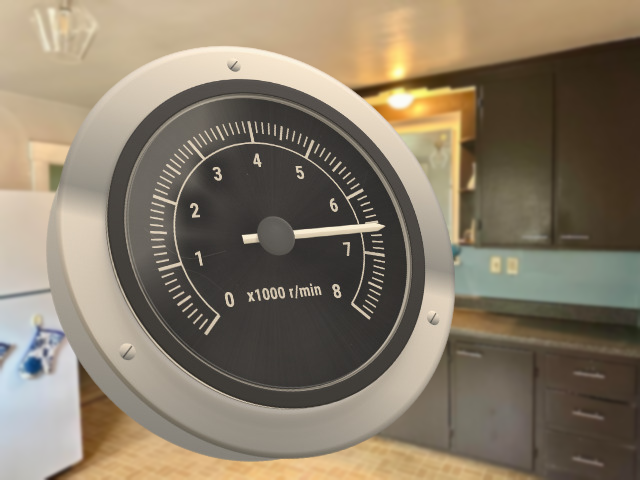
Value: 6600 rpm
